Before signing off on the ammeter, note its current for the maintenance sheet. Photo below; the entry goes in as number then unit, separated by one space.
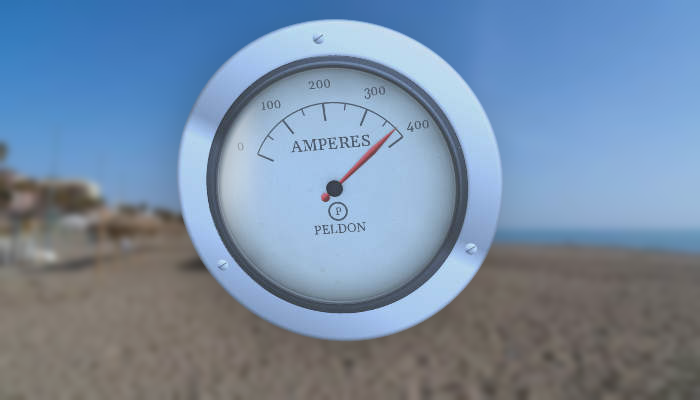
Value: 375 A
